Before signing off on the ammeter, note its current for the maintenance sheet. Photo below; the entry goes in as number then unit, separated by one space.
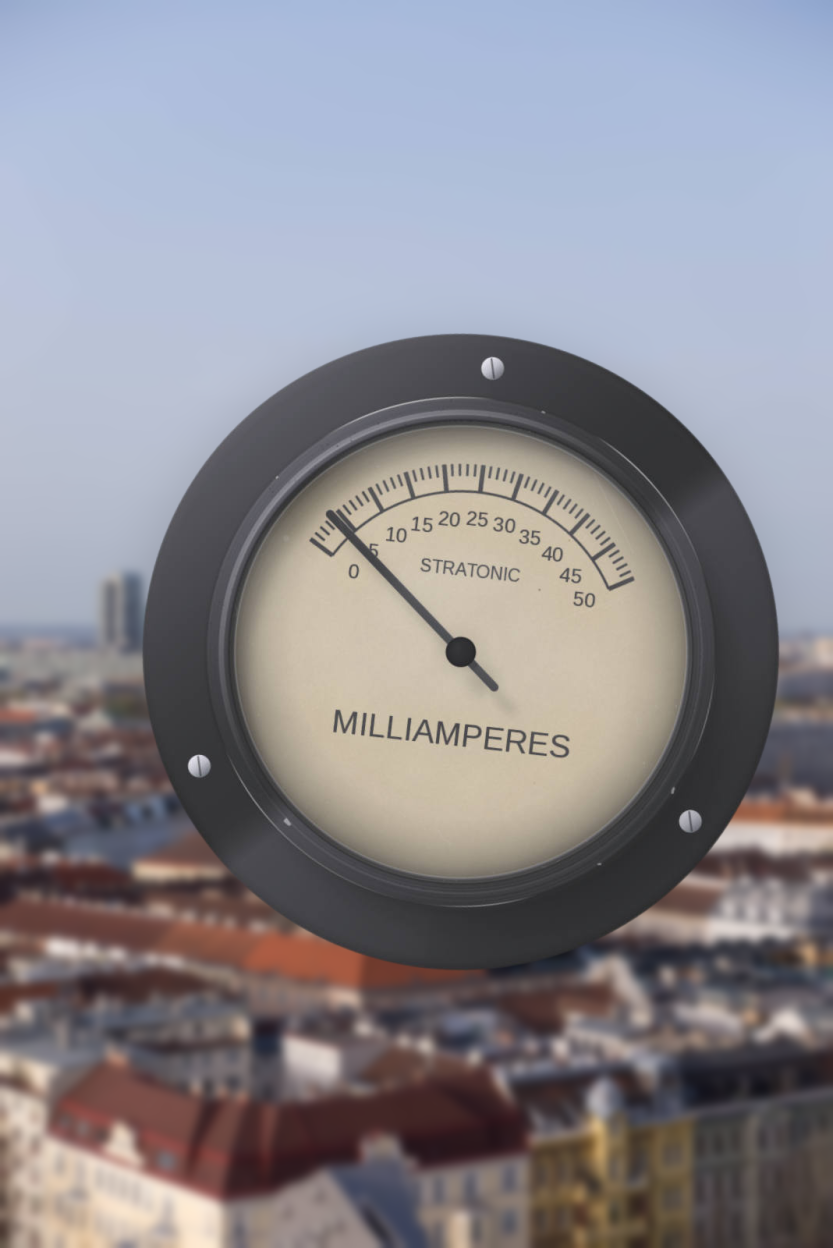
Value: 4 mA
